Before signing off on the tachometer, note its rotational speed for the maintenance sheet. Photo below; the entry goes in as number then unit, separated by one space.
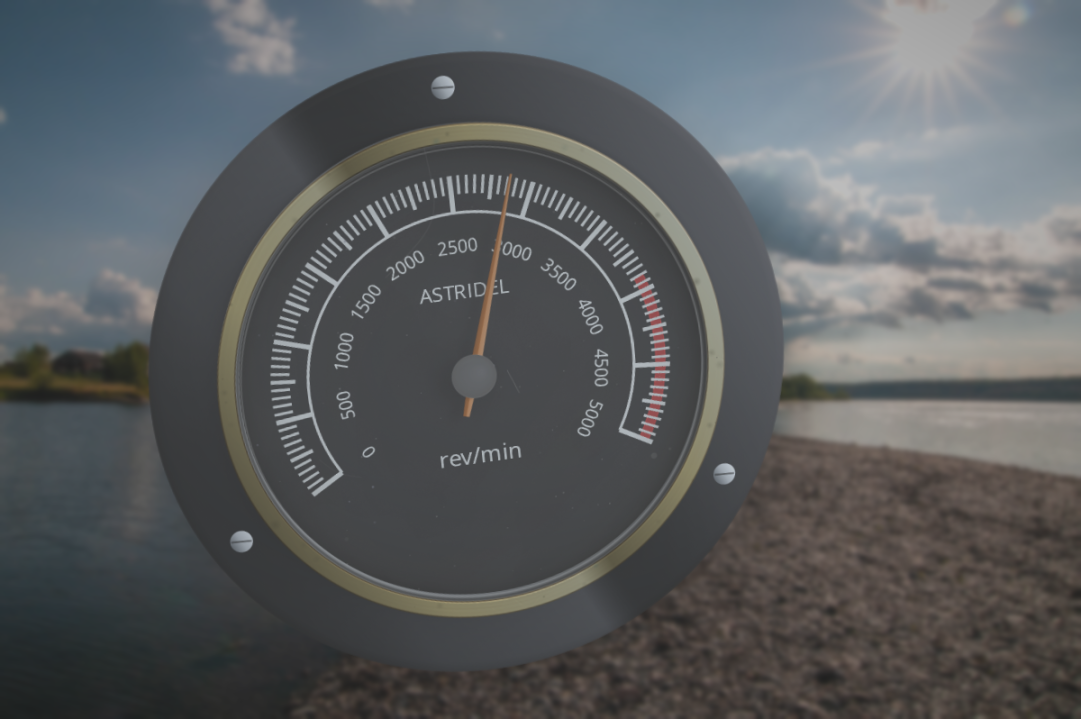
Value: 2850 rpm
